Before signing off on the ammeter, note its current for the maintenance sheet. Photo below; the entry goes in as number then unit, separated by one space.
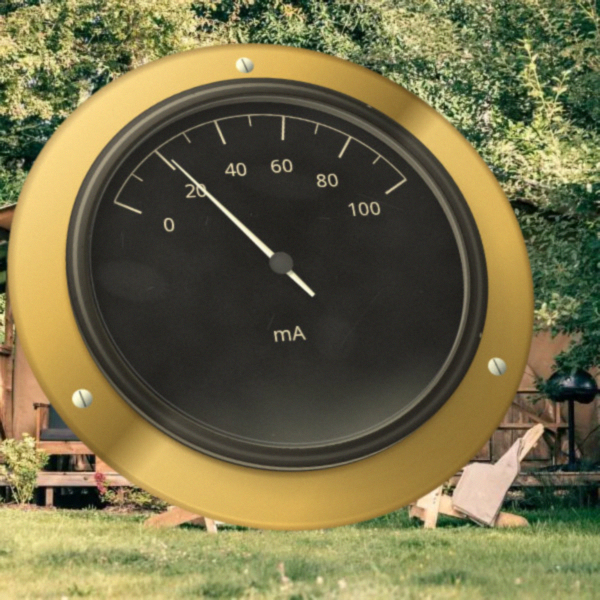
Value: 20 mA
